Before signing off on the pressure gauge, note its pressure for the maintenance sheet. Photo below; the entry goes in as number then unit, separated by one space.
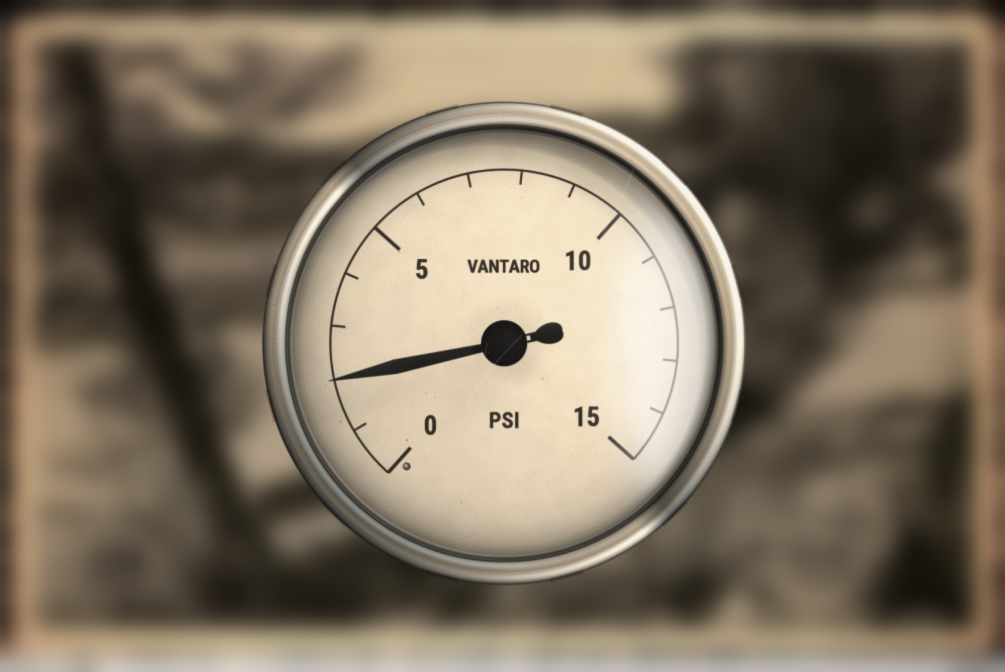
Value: 2 psi
